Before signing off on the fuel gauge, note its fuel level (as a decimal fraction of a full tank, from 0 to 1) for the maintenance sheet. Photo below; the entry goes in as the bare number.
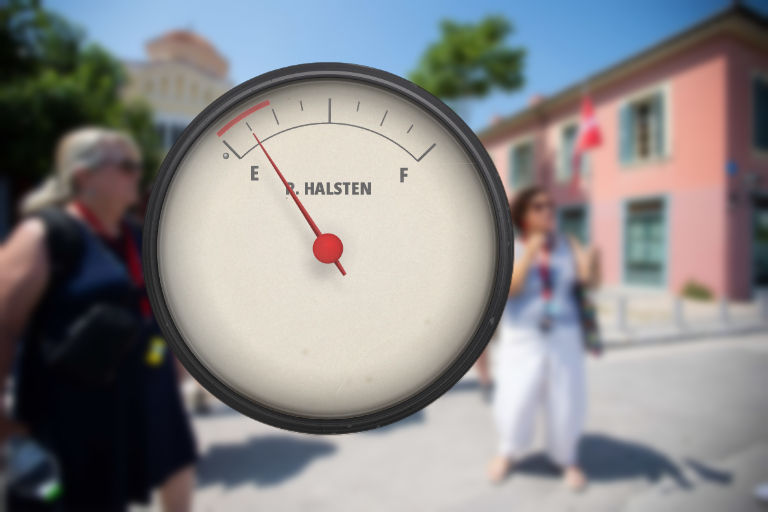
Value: 0.125
